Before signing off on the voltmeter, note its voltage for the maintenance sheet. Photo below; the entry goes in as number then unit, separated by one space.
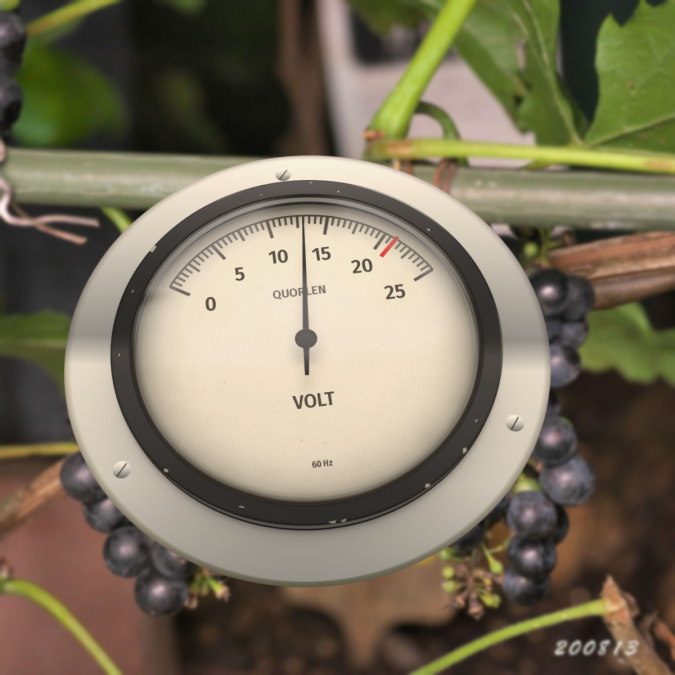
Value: 13 V
